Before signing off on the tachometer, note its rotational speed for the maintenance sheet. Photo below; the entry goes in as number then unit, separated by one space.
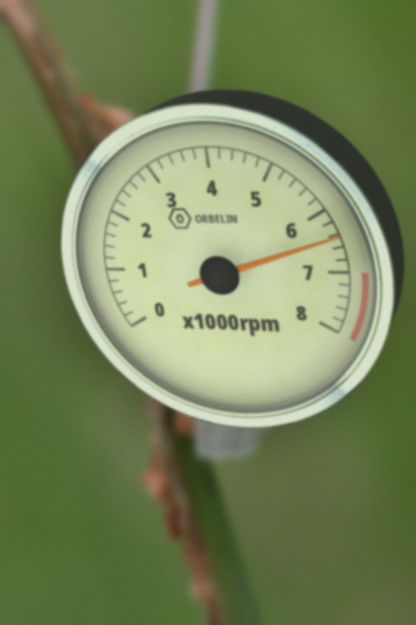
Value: 6400 rpm
